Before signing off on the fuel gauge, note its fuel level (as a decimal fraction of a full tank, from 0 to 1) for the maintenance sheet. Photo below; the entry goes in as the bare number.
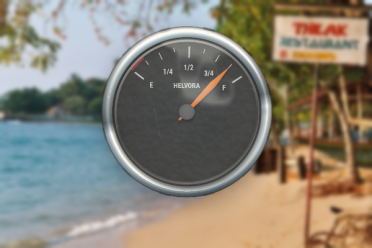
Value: 0.875
